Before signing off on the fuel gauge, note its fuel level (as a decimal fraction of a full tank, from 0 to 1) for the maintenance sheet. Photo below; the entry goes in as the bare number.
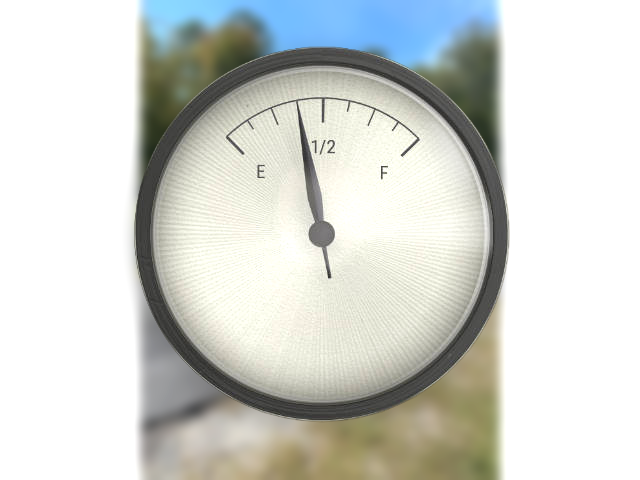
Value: 0.375
